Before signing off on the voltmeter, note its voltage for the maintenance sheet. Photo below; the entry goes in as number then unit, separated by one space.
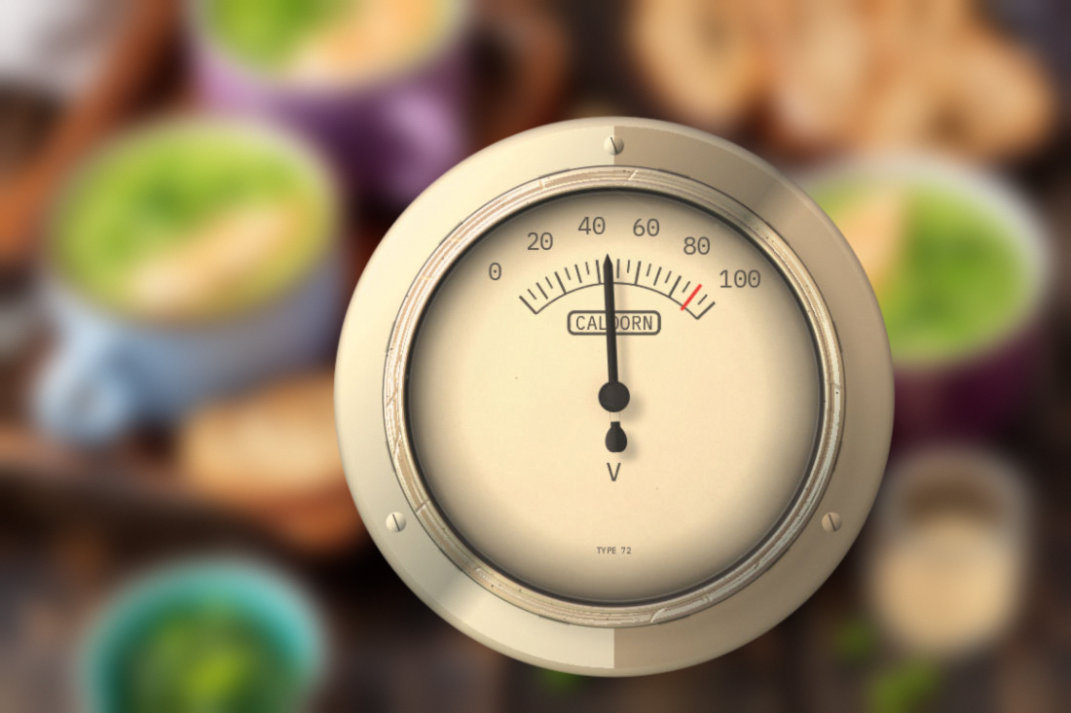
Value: 45 V
